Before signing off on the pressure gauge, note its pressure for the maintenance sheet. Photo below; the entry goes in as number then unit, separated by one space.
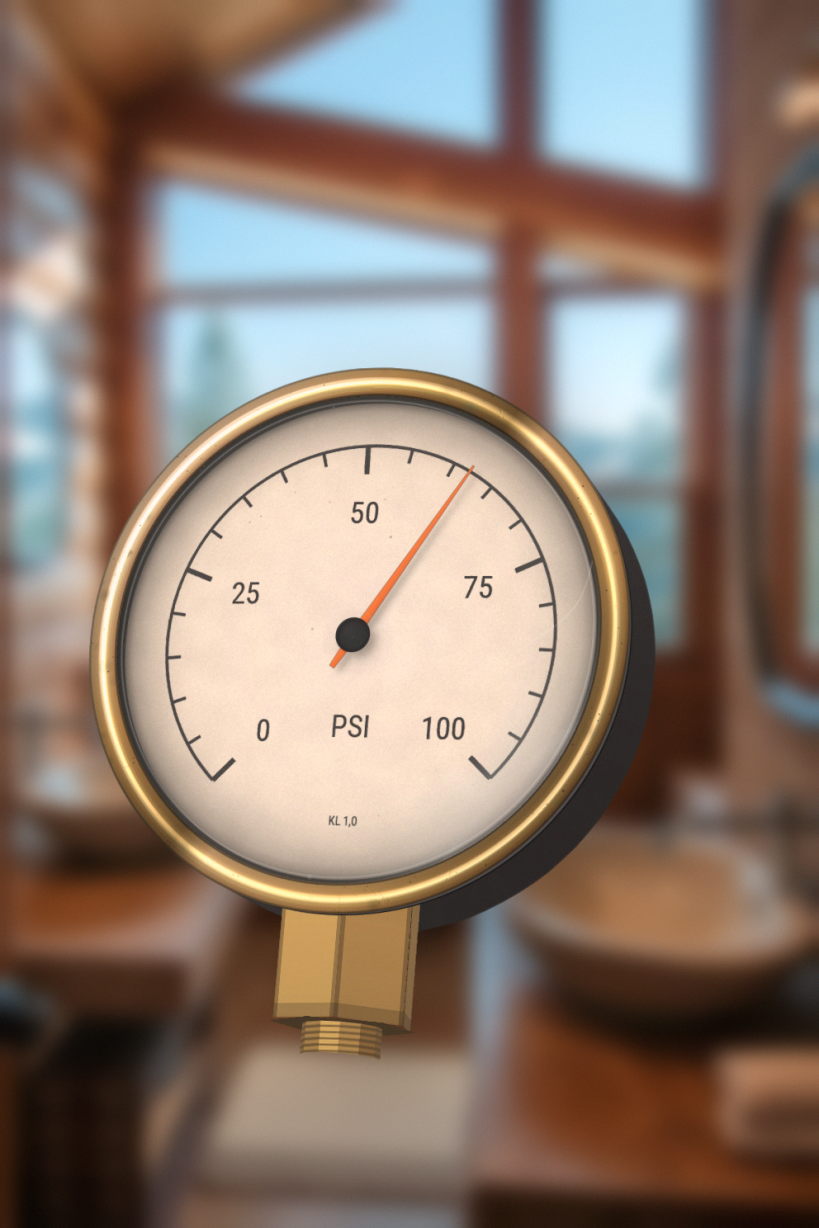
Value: 62.5 psi
